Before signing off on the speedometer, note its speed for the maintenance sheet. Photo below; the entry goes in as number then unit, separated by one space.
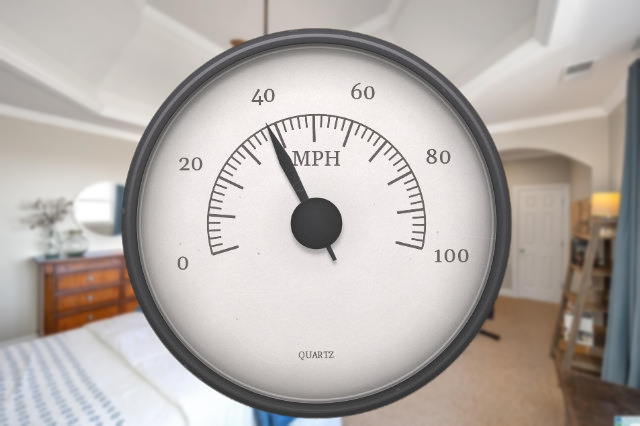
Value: 38 mph
